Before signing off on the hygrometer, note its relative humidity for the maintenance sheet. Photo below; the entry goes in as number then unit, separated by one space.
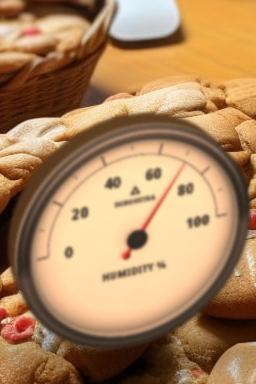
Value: 70 %
